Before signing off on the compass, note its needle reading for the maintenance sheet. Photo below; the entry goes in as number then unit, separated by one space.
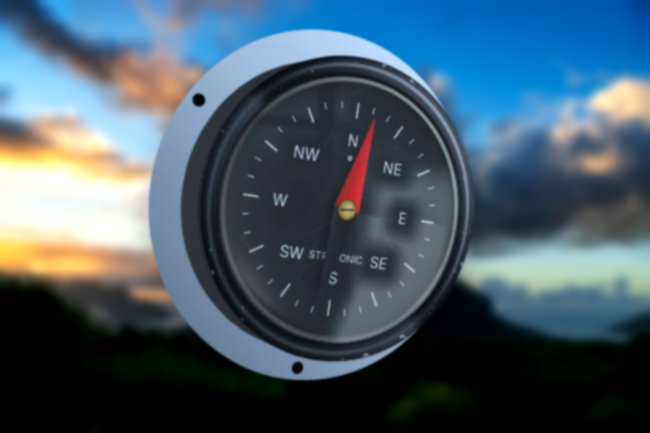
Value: 10 °
